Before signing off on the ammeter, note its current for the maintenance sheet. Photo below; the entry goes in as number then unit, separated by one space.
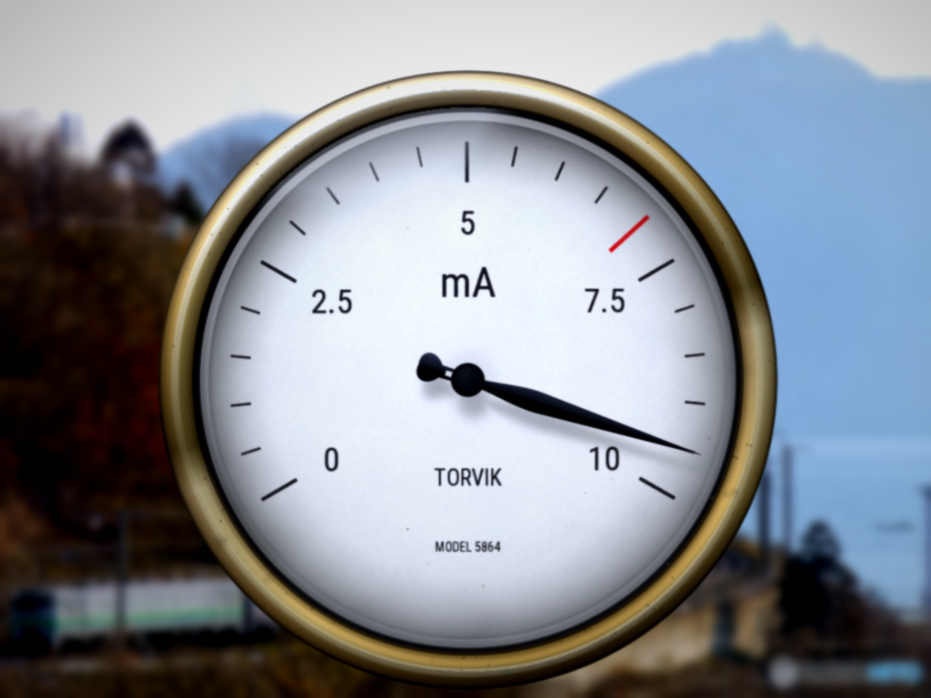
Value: 9.5 mA
